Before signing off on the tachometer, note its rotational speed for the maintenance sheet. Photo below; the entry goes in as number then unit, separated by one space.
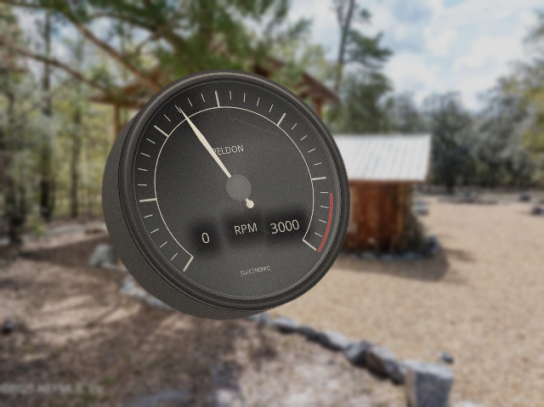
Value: 1200 rpm
